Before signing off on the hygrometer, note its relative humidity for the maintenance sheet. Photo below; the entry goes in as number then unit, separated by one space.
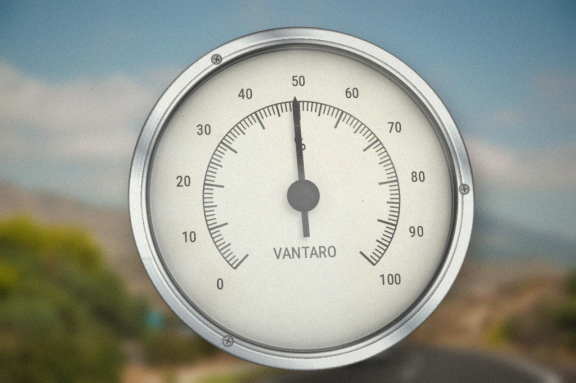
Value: 49 %
